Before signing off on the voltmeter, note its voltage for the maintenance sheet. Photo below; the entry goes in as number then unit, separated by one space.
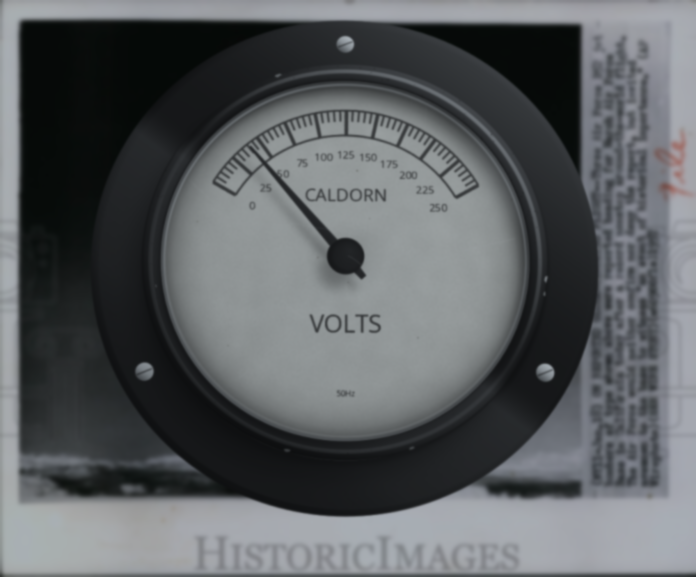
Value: 40 V
